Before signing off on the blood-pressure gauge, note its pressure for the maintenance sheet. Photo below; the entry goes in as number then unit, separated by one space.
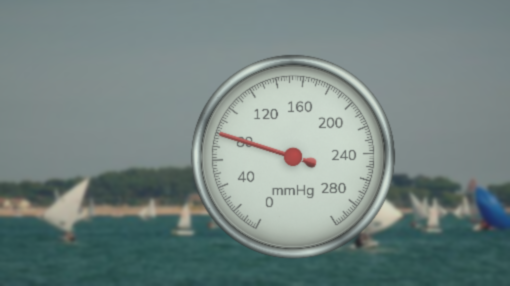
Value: 80 mmHg
